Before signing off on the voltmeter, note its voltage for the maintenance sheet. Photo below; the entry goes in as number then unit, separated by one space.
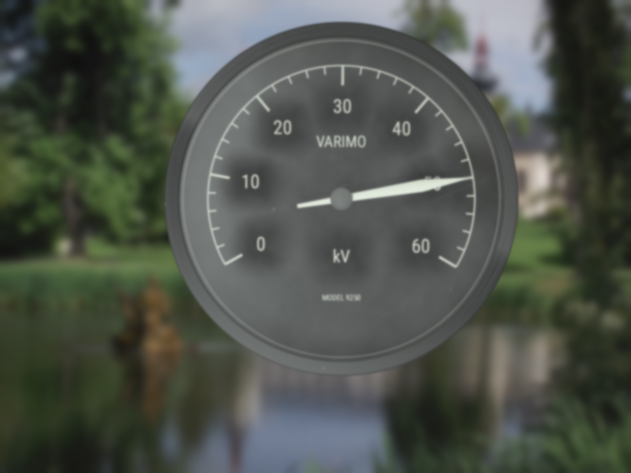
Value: 50 kV
